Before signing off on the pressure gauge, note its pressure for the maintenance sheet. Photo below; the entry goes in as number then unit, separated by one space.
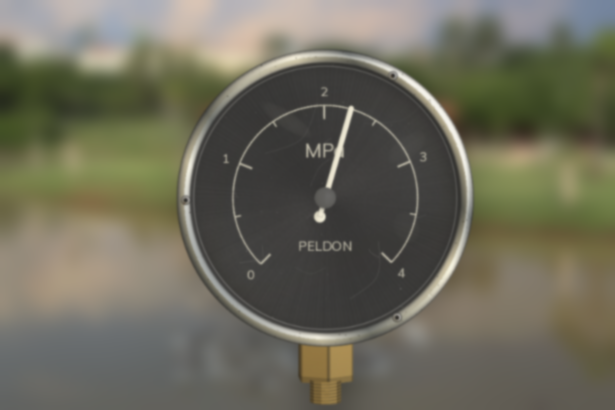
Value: 2.25 MPa
